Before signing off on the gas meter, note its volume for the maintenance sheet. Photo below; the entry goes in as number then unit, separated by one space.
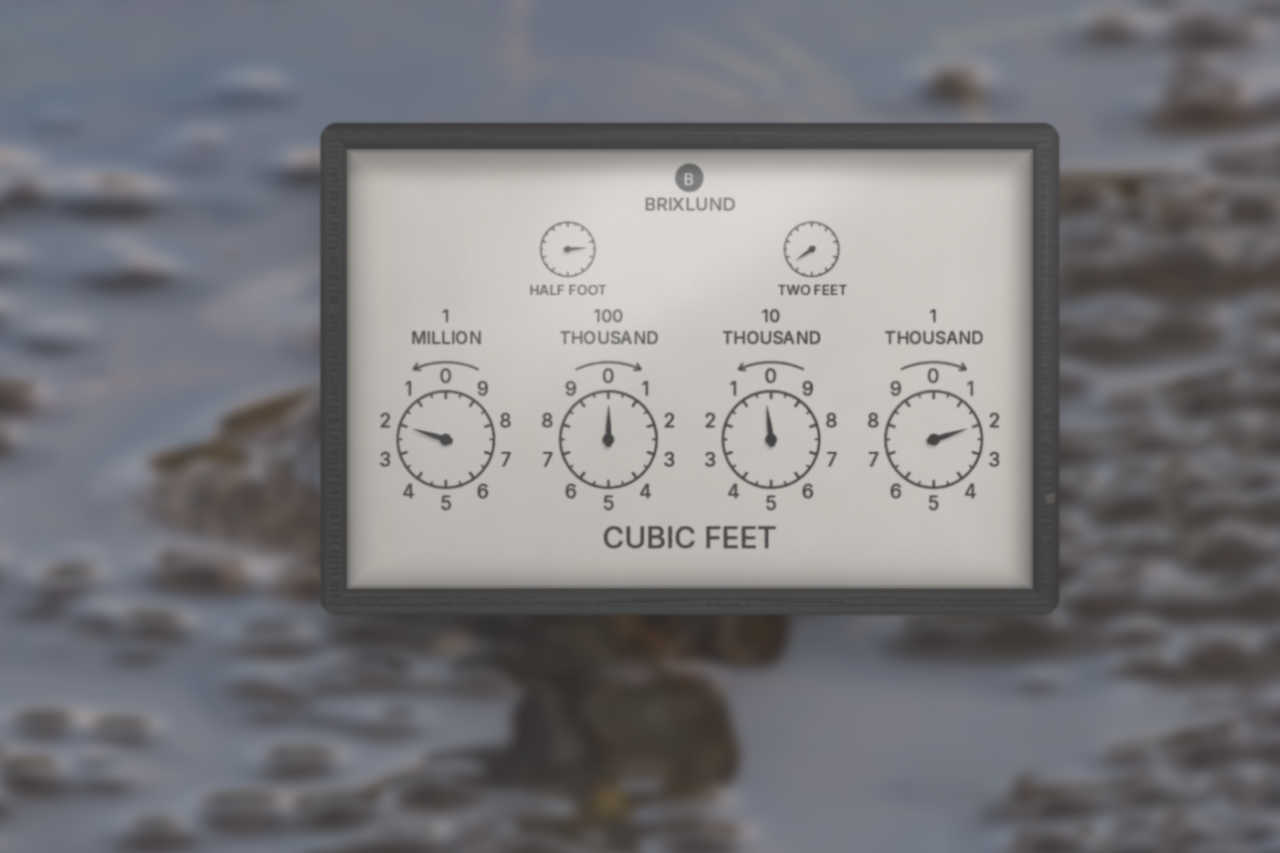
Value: 200200 ft³
